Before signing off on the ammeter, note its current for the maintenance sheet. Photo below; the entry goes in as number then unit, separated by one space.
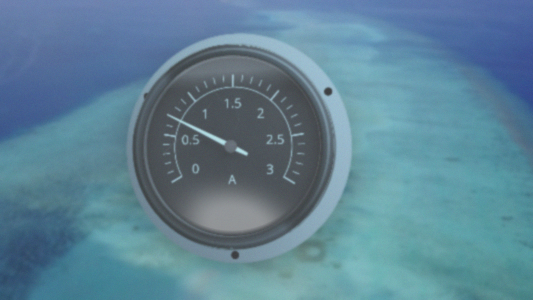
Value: 0.7 A
